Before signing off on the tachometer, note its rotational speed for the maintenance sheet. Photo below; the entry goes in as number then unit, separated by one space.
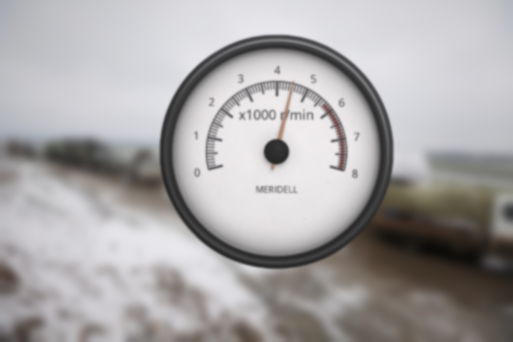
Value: 4500 rpm
